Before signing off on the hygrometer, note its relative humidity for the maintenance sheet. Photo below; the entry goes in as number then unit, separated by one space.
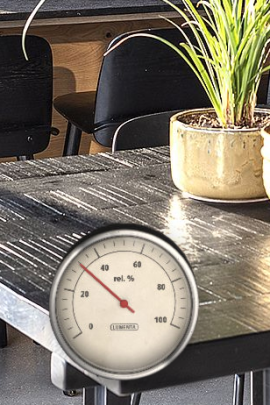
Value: 32 %
